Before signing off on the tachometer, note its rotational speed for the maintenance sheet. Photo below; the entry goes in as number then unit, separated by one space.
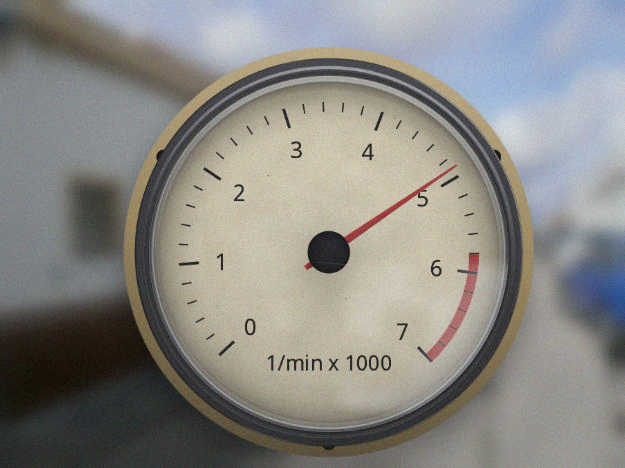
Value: 4900 rpm
